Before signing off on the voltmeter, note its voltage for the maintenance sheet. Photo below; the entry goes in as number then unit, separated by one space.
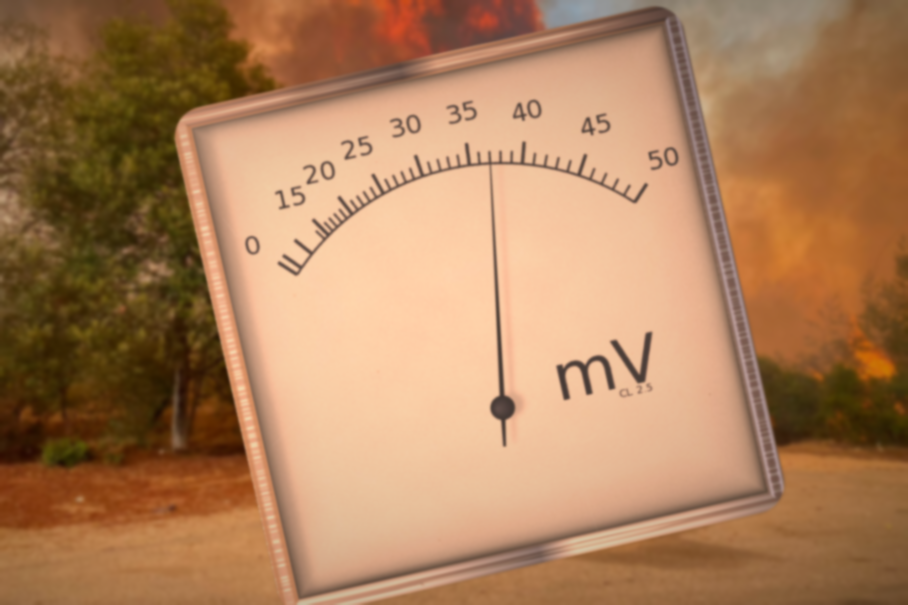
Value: 37 mV
